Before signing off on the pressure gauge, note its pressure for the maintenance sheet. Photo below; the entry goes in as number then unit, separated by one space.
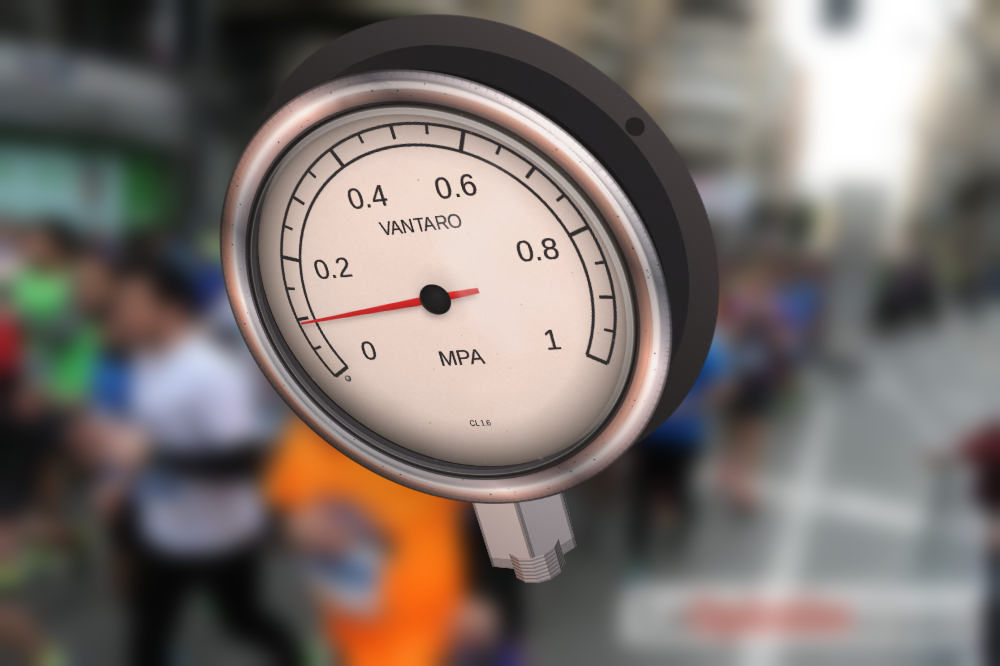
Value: 0.1 MPa
